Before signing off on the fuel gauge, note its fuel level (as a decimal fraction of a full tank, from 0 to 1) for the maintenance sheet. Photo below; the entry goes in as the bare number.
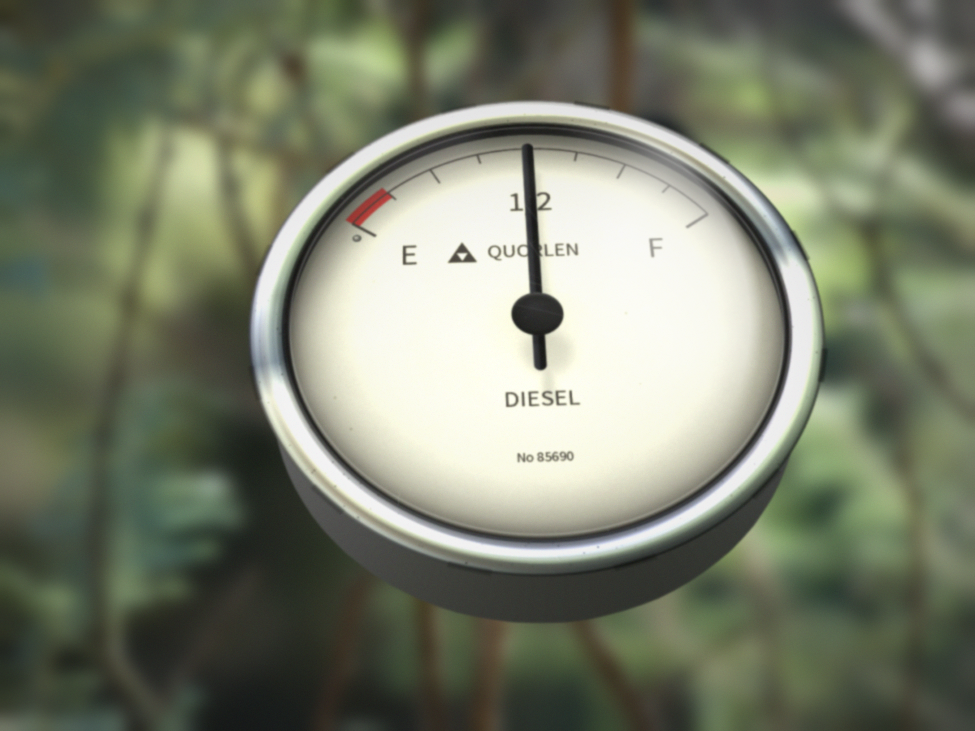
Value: 0.5
